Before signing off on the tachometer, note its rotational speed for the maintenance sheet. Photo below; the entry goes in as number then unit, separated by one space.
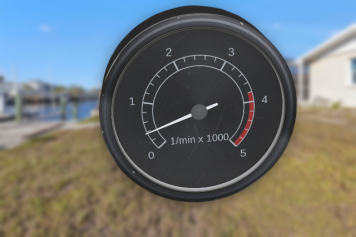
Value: 400 rpm
